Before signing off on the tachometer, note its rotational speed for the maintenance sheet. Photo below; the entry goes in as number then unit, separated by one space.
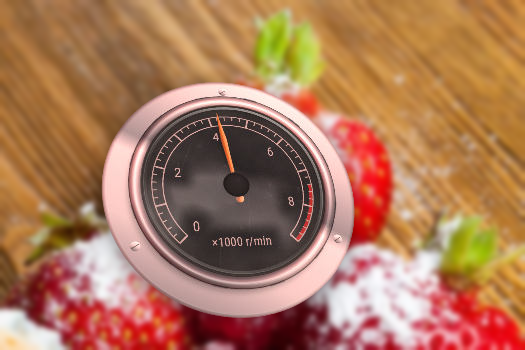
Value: 4200 rpm
